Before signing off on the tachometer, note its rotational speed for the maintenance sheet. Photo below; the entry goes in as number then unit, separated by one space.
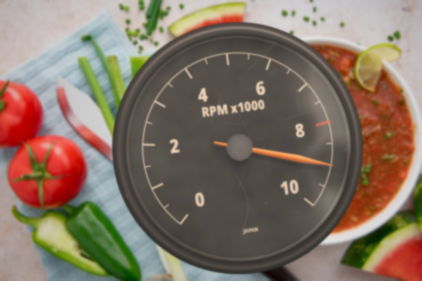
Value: 9000 rpm
